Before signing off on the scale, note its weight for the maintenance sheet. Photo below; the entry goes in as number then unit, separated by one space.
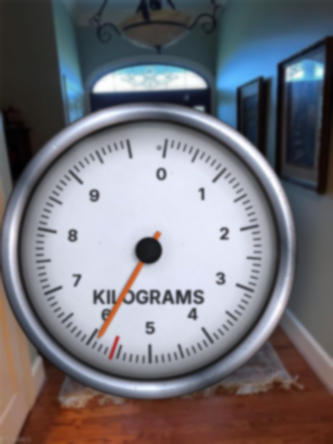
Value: 5.9 kg
